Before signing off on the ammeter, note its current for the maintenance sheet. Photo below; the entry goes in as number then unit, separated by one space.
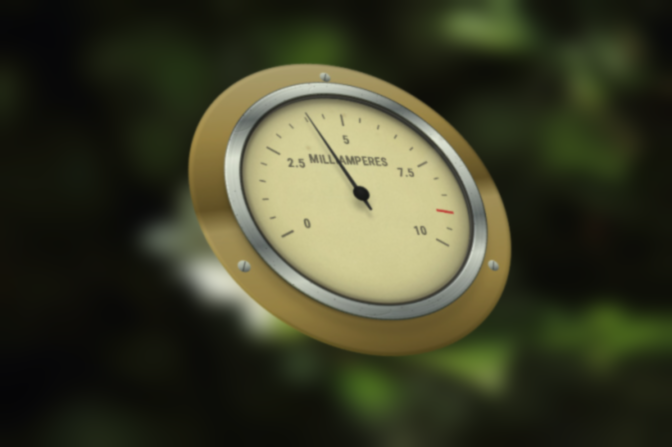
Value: 4 mA
